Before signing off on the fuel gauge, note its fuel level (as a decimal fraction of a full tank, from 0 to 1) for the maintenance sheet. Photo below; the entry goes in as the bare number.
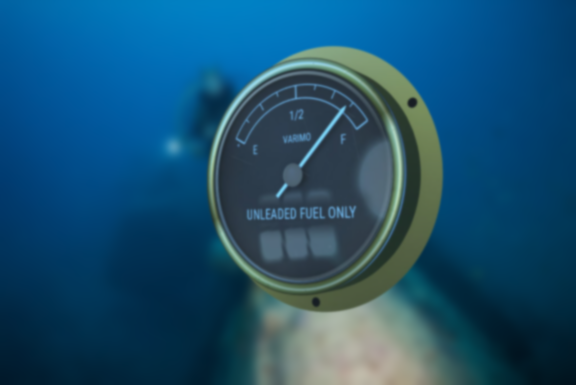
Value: 0.875
